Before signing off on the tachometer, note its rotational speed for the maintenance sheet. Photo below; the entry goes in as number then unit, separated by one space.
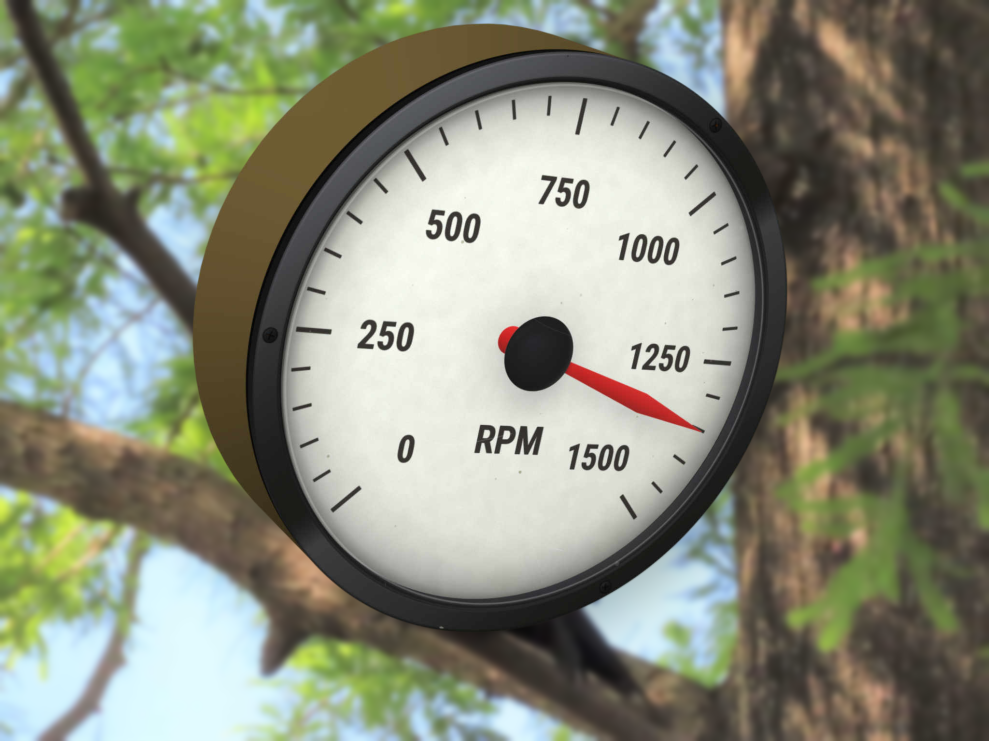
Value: 1350 rpm
